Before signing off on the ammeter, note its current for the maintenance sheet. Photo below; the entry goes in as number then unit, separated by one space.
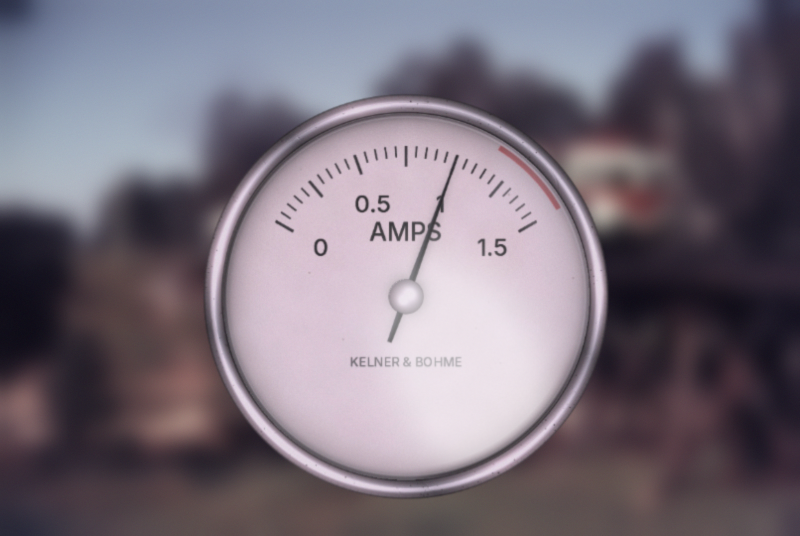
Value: 1 A
